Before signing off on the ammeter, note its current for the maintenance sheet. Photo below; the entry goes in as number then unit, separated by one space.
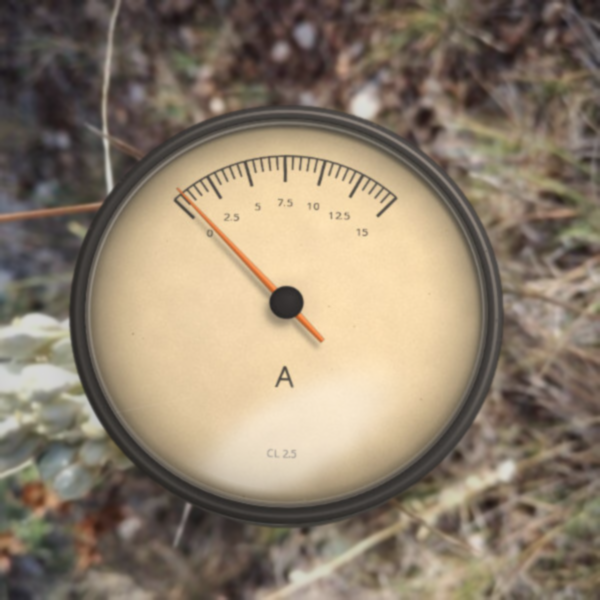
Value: 0.5 A
